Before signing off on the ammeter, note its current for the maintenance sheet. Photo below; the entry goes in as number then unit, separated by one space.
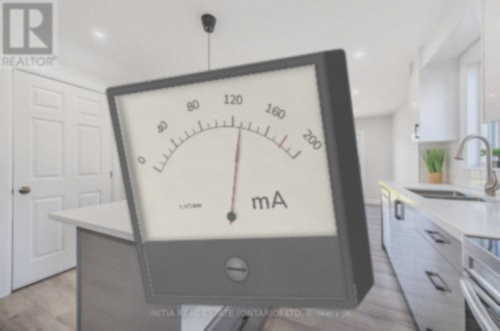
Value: 130 mA
